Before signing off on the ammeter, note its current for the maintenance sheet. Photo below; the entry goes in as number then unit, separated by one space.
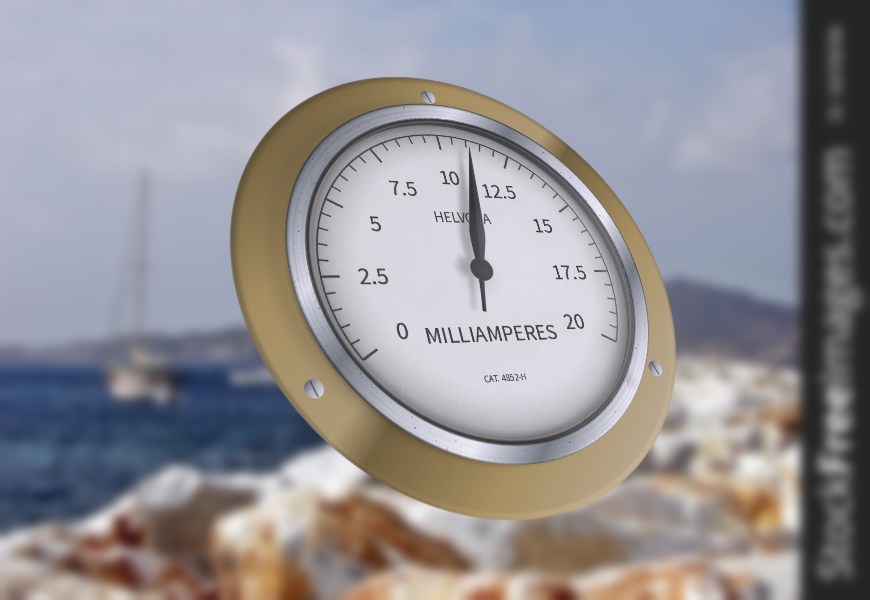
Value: 11 mA
